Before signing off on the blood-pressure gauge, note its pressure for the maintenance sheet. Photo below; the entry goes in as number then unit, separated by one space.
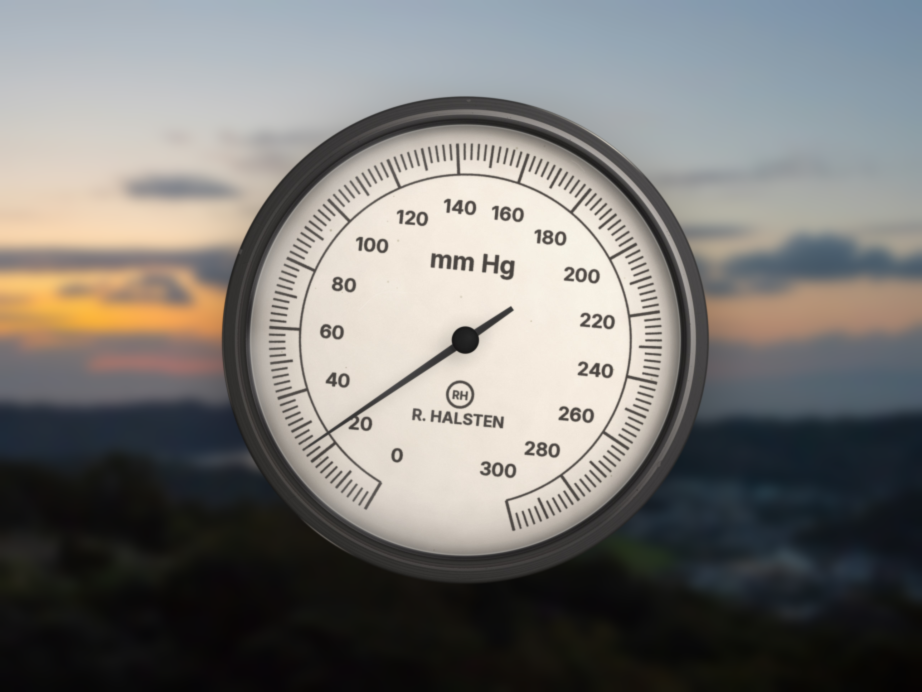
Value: 24 mmHg
